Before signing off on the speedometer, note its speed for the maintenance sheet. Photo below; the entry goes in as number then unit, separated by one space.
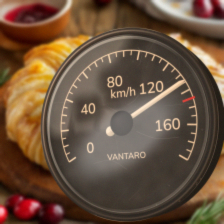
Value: 135 km/h
